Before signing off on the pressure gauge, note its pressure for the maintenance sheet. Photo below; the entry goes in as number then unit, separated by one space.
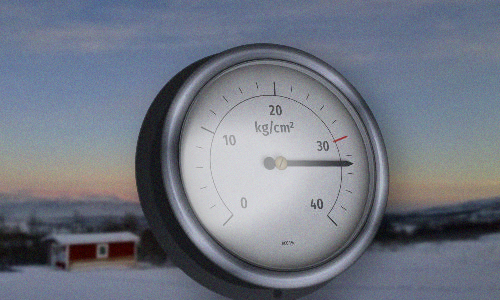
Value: 33 kg/cm²
